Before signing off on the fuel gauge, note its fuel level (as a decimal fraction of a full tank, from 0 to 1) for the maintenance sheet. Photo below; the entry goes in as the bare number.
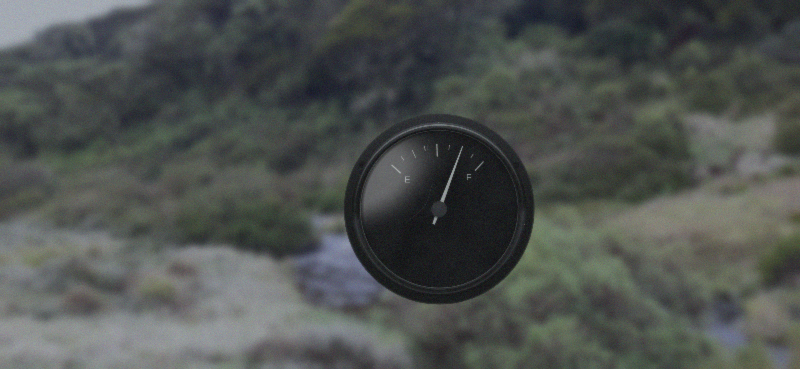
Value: 0.75
